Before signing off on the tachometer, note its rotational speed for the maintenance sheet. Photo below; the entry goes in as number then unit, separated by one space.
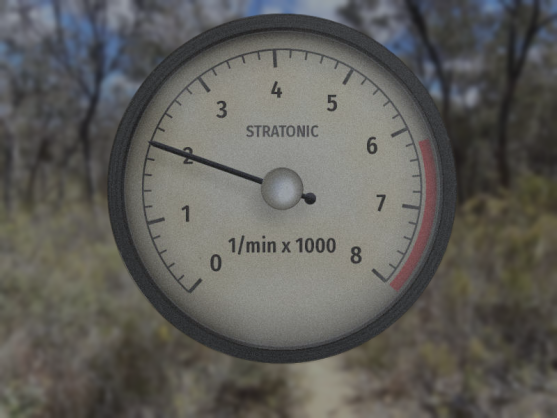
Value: 2000 rpm
